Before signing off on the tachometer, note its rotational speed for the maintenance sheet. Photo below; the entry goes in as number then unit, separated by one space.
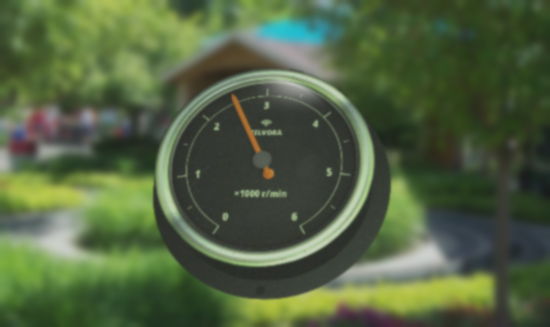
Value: 2500 rpm
